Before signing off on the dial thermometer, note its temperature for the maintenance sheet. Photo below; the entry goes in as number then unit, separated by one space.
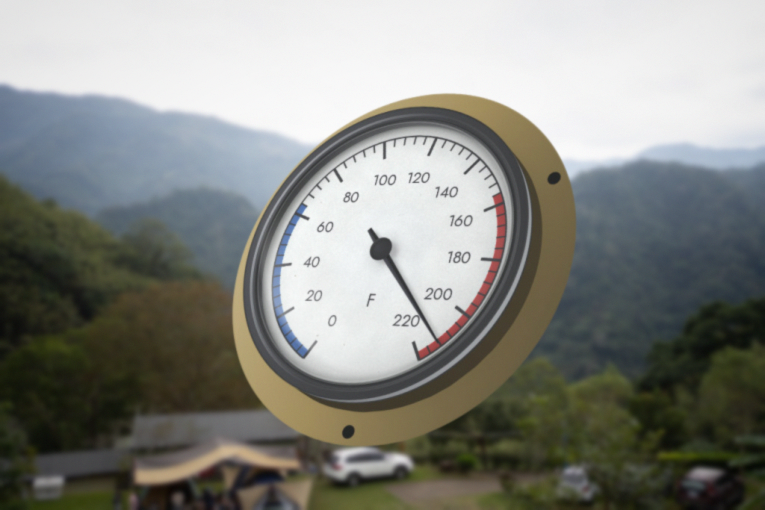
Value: 212 °F
